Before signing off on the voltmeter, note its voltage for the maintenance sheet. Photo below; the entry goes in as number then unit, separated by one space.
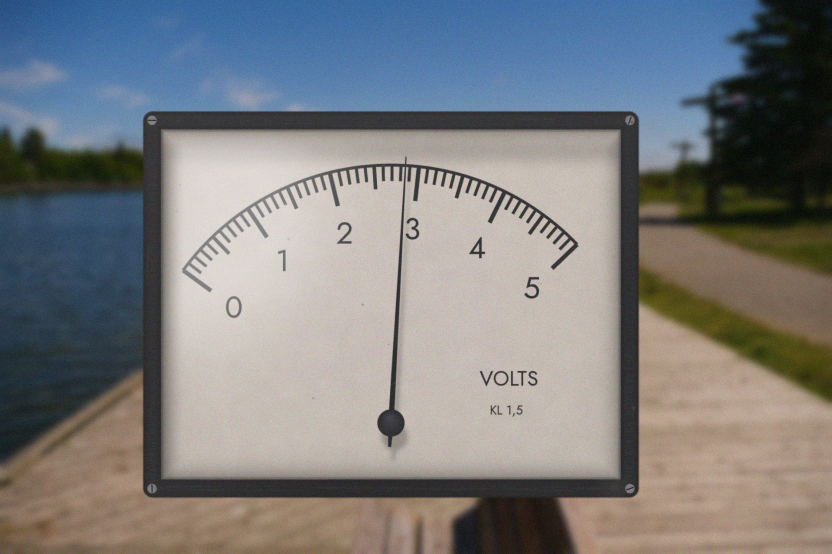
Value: 2.85 V
